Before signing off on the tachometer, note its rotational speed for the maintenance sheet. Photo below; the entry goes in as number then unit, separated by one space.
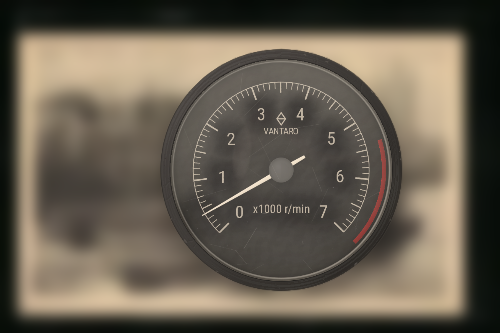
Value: 400 rpm
